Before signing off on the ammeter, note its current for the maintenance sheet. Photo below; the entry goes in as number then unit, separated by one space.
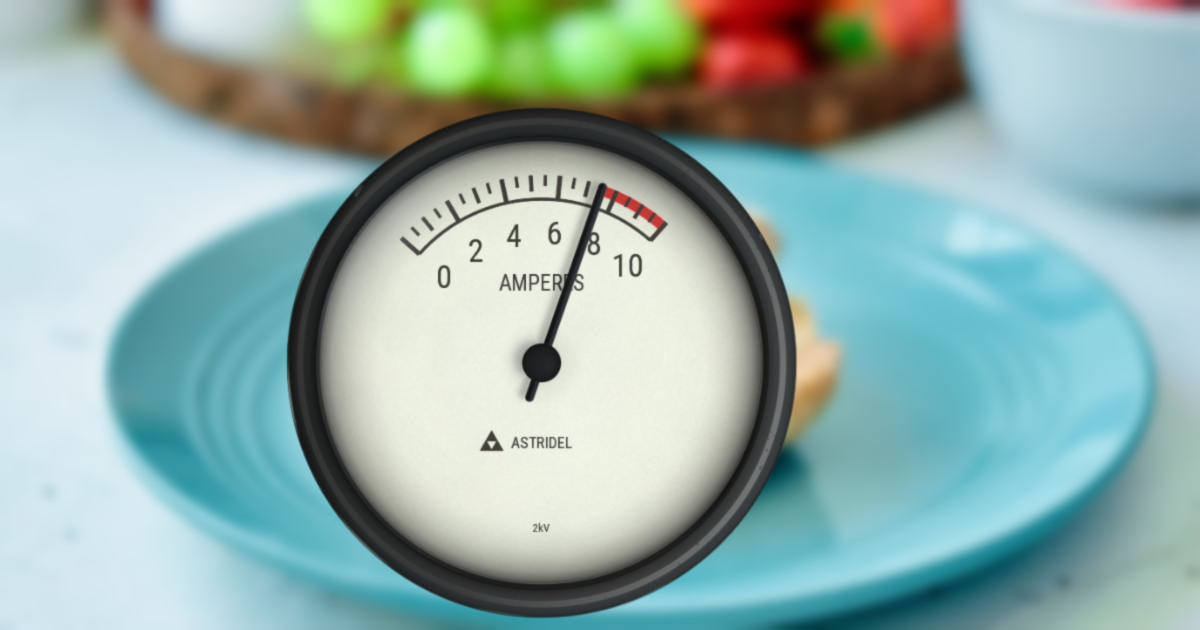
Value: 7.5 A
